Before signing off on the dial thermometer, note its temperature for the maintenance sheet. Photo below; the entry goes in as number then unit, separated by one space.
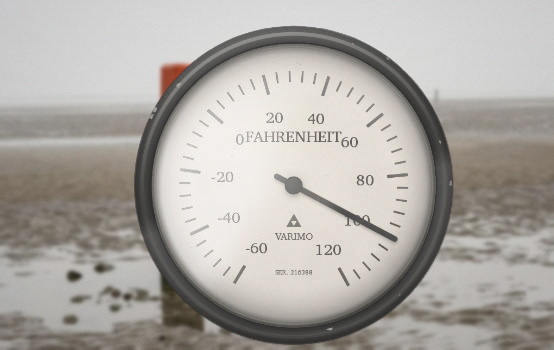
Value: 100 °F
